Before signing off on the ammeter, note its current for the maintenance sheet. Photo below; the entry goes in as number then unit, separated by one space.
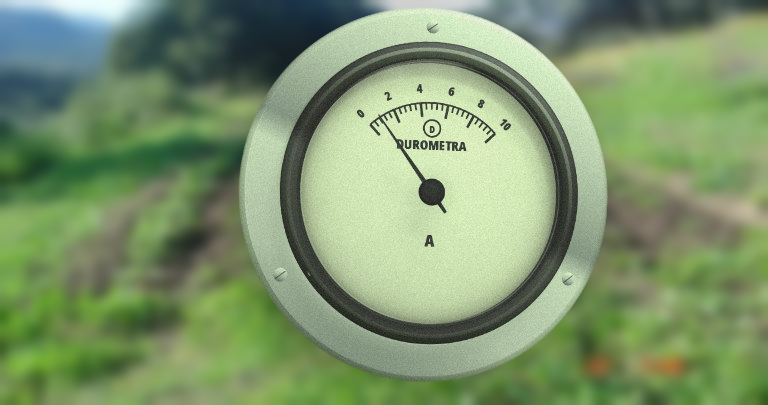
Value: 0.8 A
